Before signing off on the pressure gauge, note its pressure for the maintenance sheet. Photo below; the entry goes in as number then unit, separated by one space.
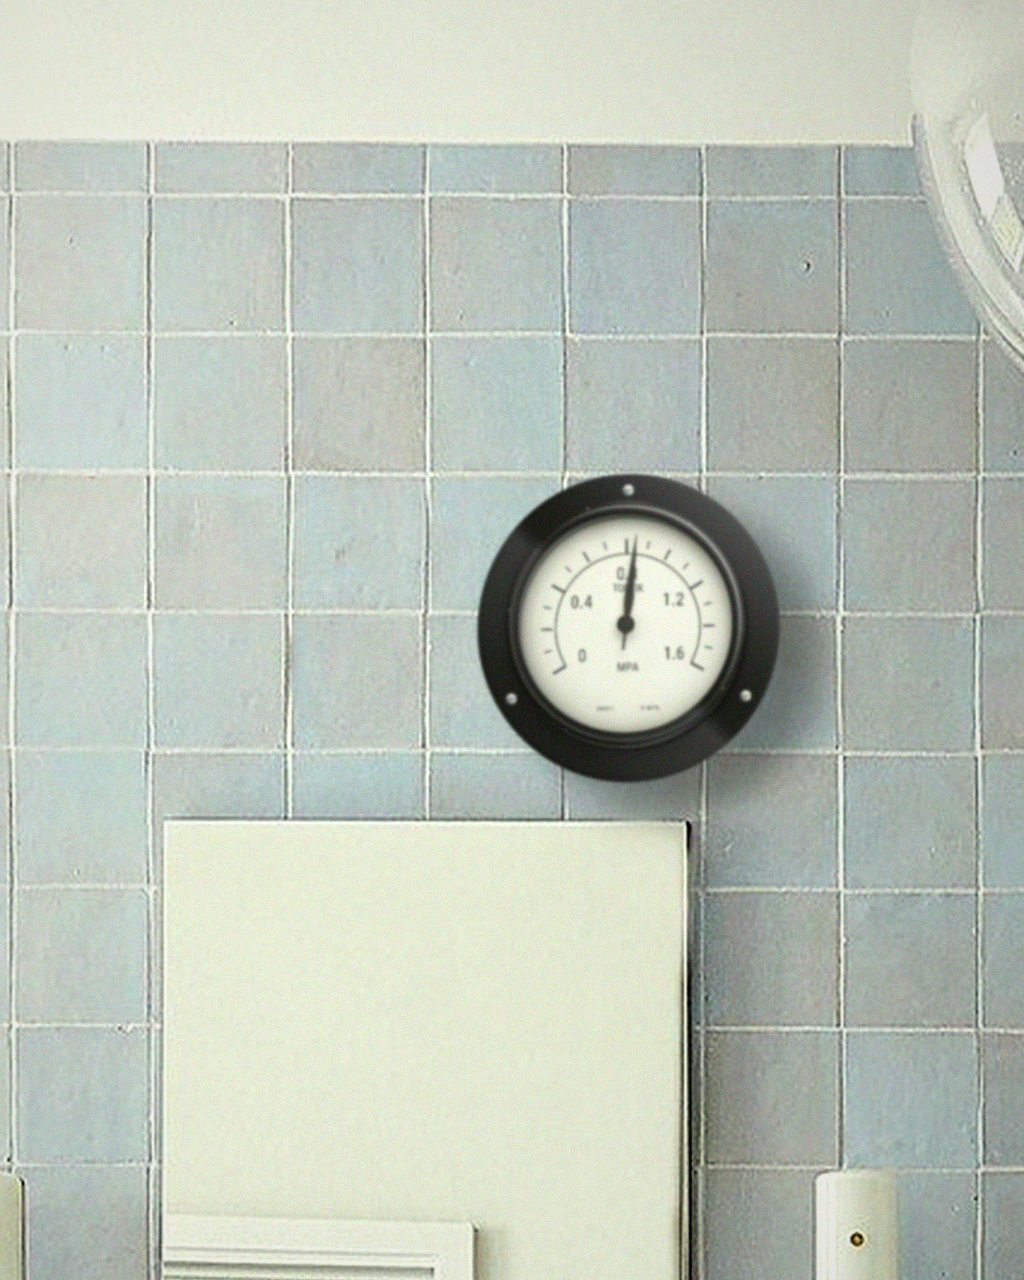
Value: 0.85 MPa
